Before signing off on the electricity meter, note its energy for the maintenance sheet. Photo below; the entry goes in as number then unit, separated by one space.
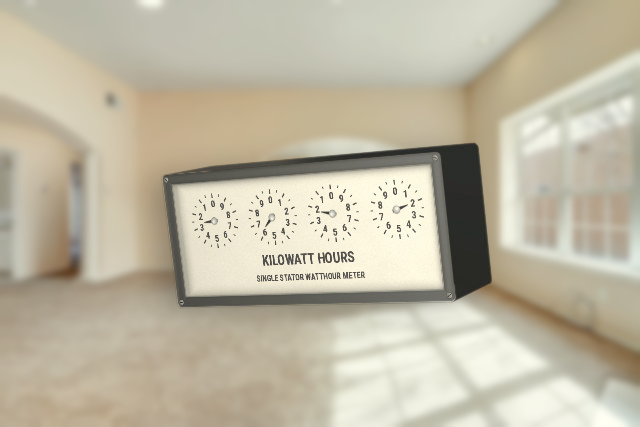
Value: 2622 kWh
